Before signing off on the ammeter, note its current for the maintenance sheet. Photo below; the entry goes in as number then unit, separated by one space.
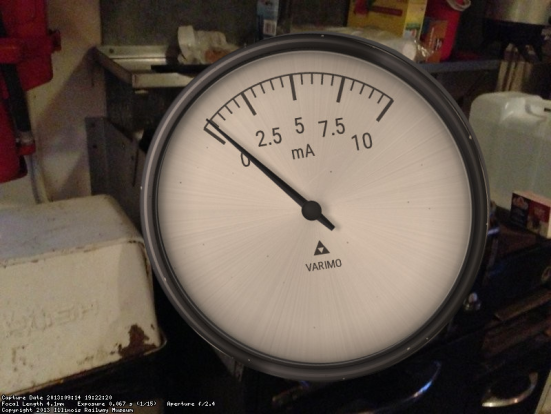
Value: 0.5 mA
